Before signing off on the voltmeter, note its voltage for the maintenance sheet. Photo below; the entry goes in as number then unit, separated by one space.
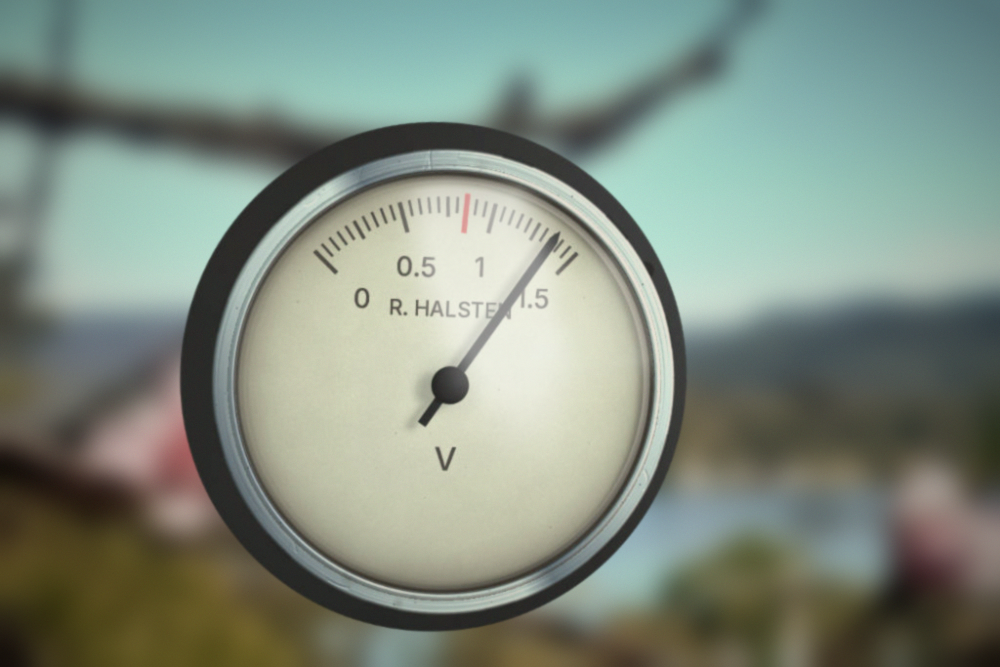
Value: 1.35 V
